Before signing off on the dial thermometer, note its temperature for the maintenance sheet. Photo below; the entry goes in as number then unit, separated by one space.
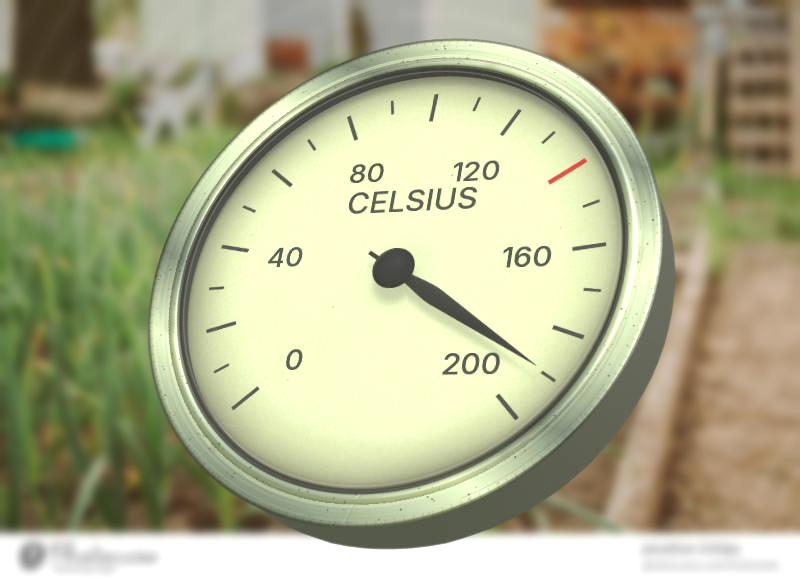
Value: 190 °C
